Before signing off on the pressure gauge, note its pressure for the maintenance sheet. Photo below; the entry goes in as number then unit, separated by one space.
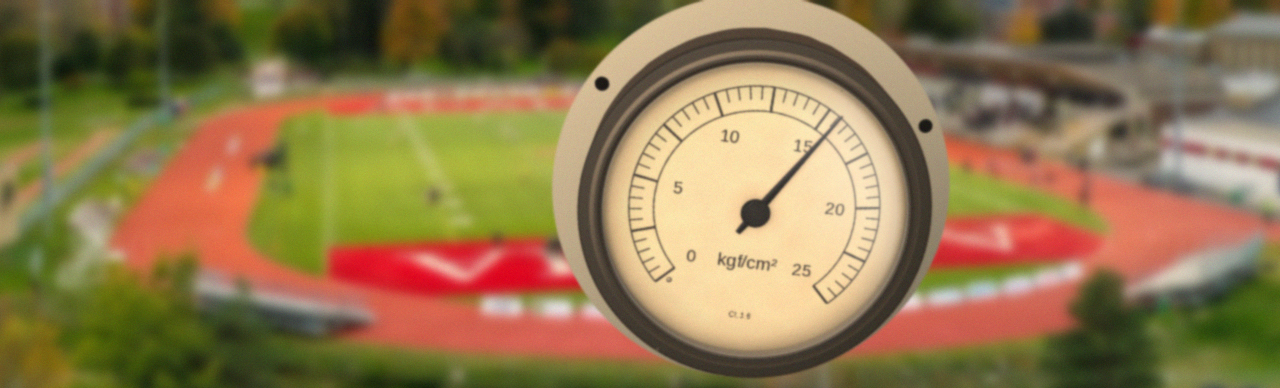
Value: 15.5 kg/cm²
